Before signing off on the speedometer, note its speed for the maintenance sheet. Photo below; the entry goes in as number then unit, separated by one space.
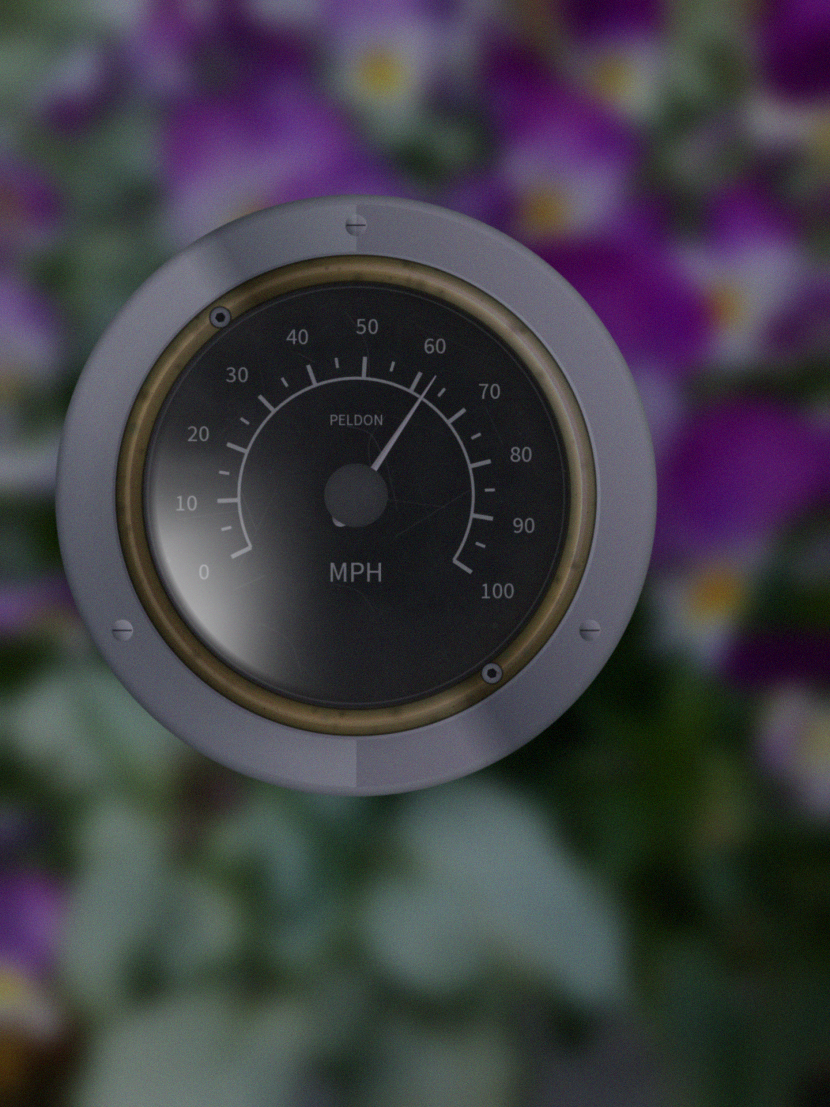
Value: 62.5 mph
